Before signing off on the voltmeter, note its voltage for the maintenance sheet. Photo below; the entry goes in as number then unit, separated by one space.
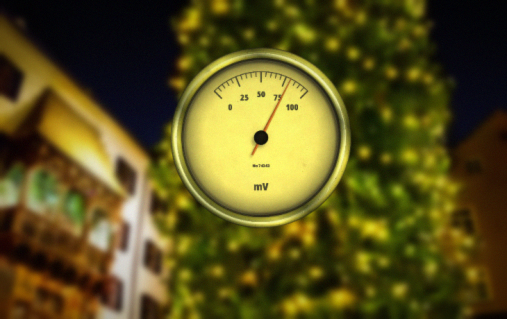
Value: 80 mV
